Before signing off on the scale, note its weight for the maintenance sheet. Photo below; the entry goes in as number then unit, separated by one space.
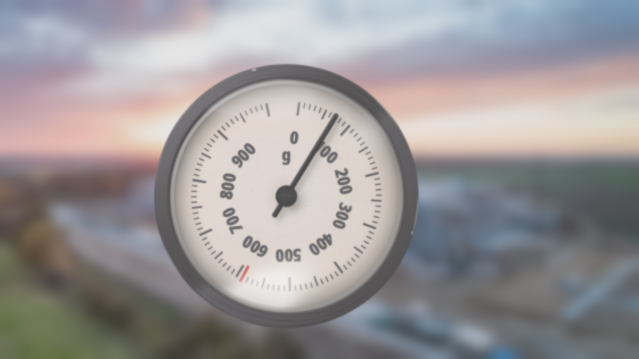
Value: 70 g
